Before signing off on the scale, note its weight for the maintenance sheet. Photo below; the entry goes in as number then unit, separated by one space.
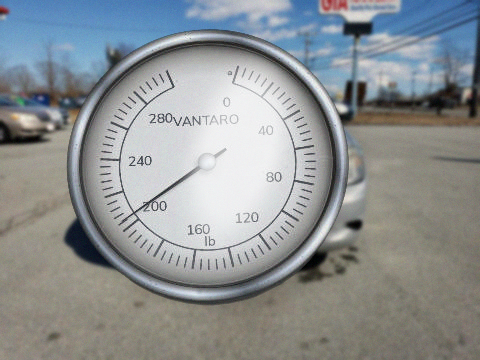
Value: 204 lb
